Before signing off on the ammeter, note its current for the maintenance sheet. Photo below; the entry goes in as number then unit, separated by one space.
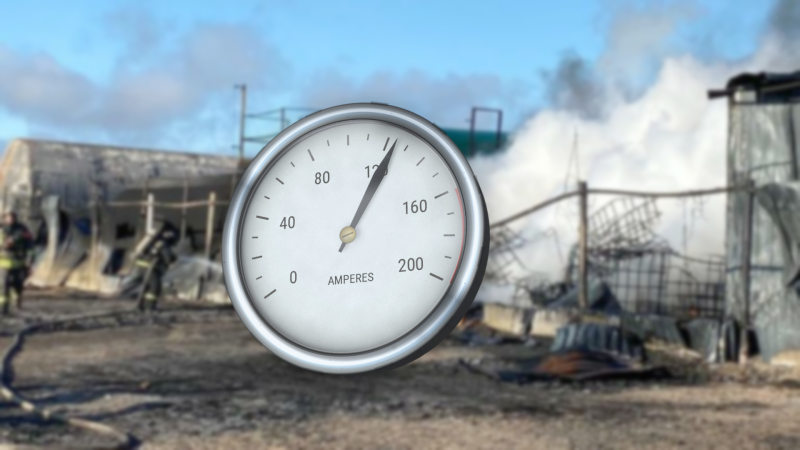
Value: 125 A
